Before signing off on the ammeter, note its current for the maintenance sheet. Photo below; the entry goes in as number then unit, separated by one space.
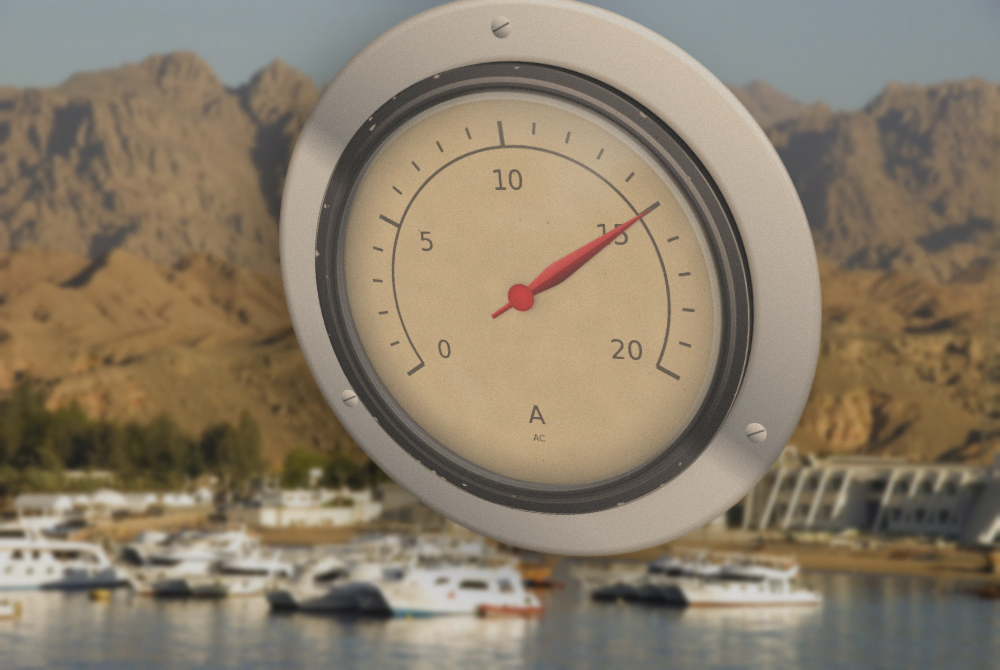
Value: 15 A
